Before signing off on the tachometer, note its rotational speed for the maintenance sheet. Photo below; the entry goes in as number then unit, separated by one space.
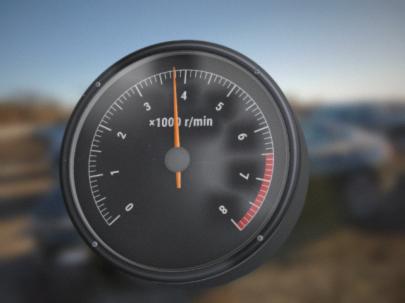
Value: 3800 rpm
